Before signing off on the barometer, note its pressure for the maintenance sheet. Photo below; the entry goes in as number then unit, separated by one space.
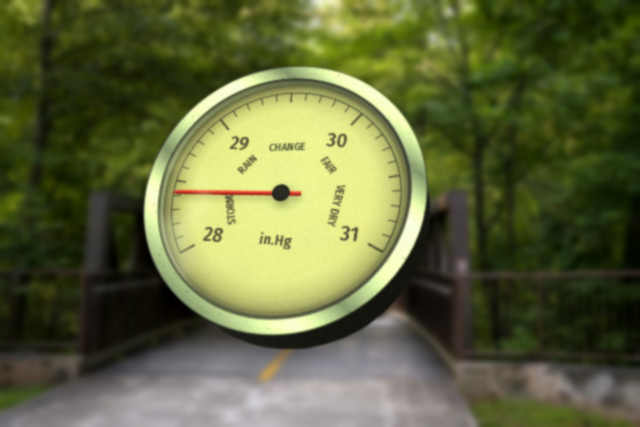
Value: 28.4 inHg
